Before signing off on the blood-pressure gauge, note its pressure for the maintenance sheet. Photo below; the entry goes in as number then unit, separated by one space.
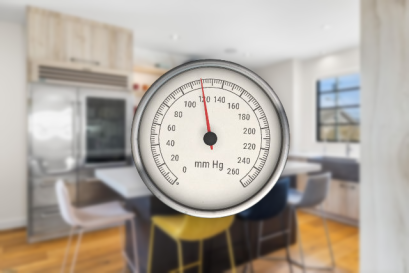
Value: 120 mmHg
